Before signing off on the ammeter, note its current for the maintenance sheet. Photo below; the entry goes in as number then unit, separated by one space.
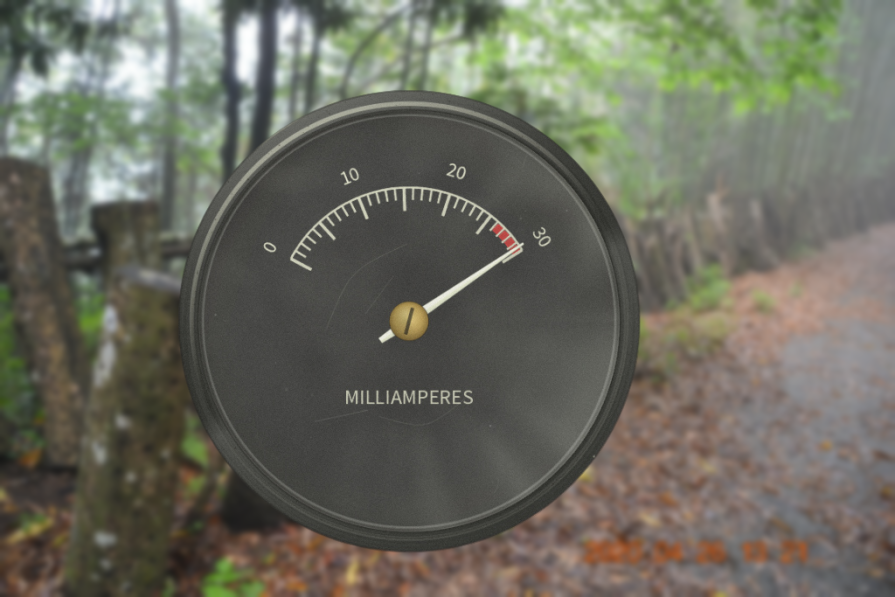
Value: 29.5 mA
